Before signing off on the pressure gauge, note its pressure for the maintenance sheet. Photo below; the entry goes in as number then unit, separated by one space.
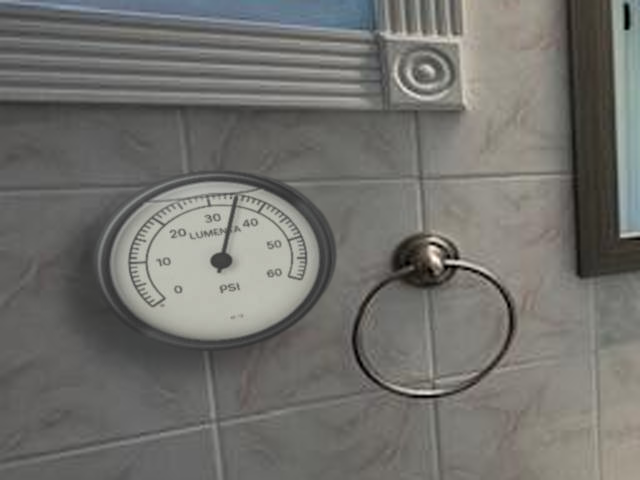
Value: 35 psi
